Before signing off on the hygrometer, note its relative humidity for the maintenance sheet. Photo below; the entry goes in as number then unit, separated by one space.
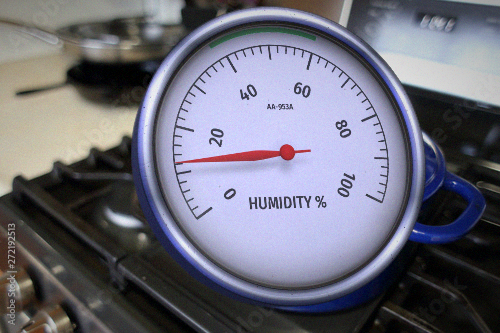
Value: 12 %
